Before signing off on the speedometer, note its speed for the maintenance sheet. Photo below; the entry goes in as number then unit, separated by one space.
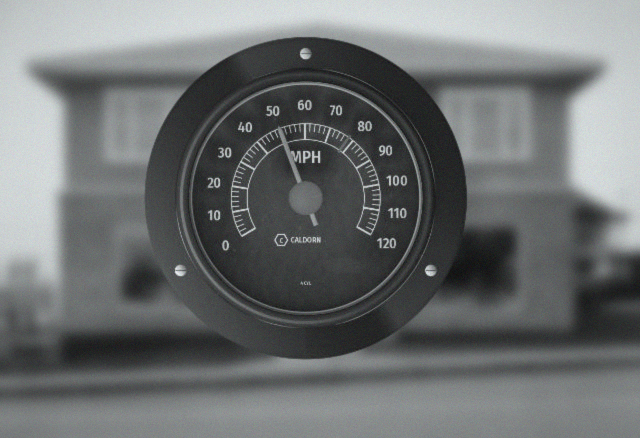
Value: 50 mph
